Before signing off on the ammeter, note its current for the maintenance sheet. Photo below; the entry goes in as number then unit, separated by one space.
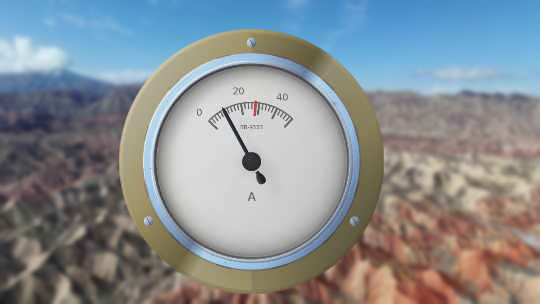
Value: 10 A
